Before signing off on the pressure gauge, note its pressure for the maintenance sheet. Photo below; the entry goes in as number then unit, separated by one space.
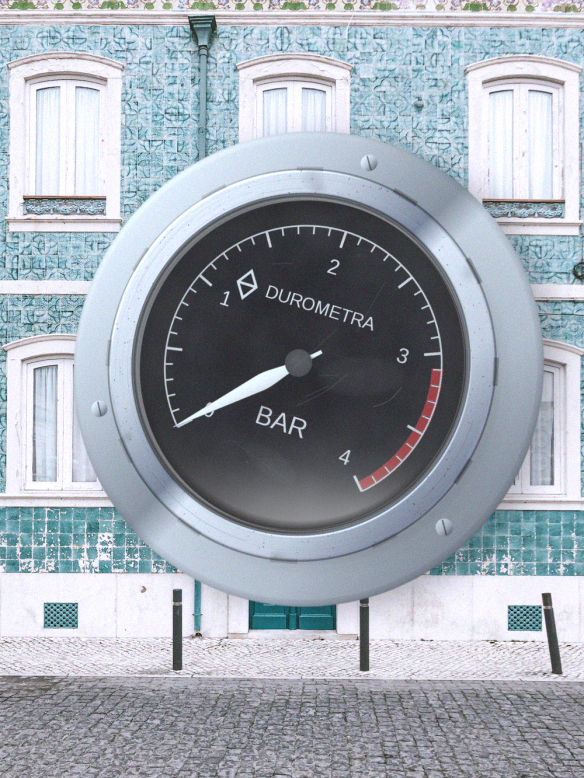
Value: 0 bar
